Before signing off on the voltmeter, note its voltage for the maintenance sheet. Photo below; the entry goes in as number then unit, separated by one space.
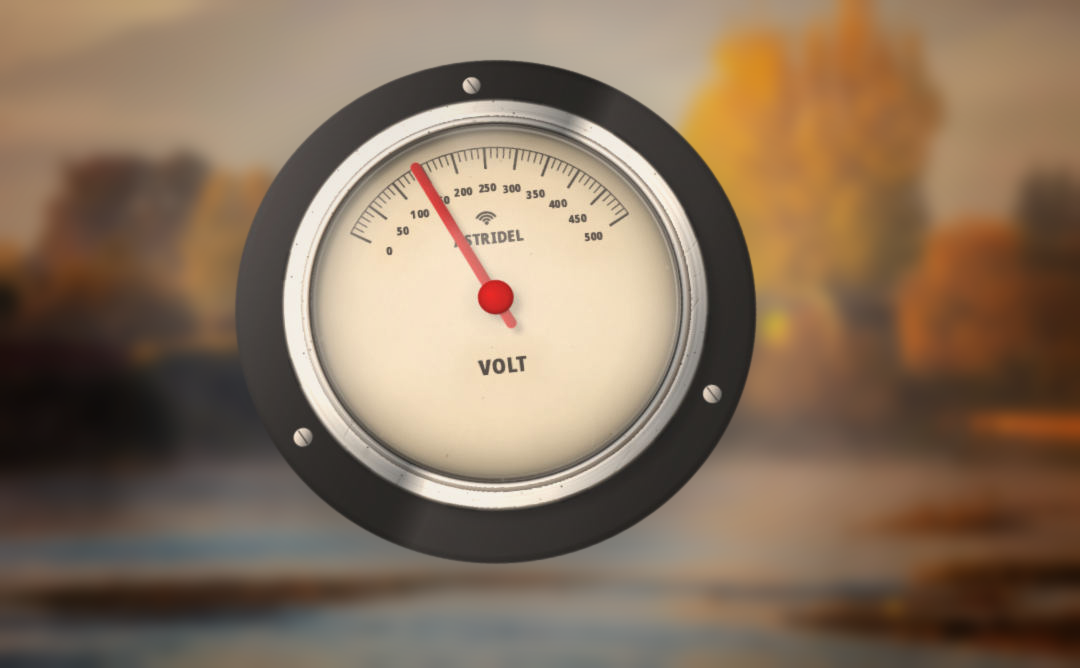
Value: 140 V
